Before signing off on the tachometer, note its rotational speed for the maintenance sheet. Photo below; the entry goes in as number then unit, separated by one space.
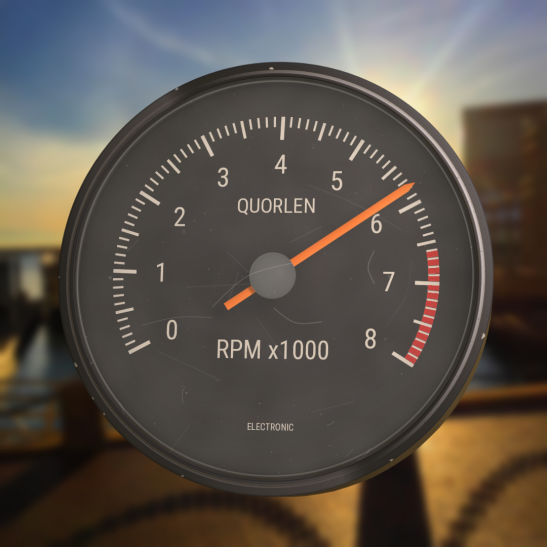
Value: 5800 rpm
